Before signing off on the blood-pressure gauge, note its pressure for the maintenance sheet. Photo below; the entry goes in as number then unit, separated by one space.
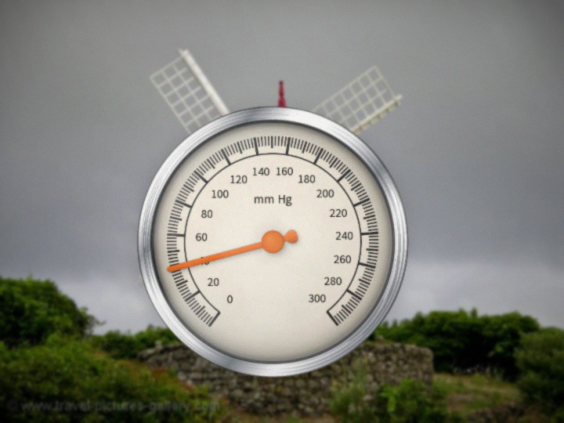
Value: 40 mmHg
